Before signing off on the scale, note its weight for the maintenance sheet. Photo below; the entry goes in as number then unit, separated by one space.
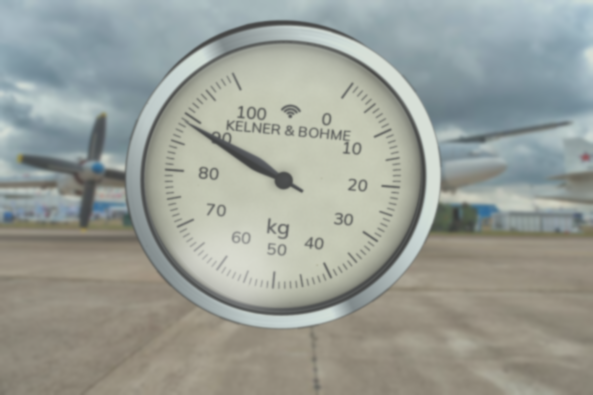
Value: 89 kg
